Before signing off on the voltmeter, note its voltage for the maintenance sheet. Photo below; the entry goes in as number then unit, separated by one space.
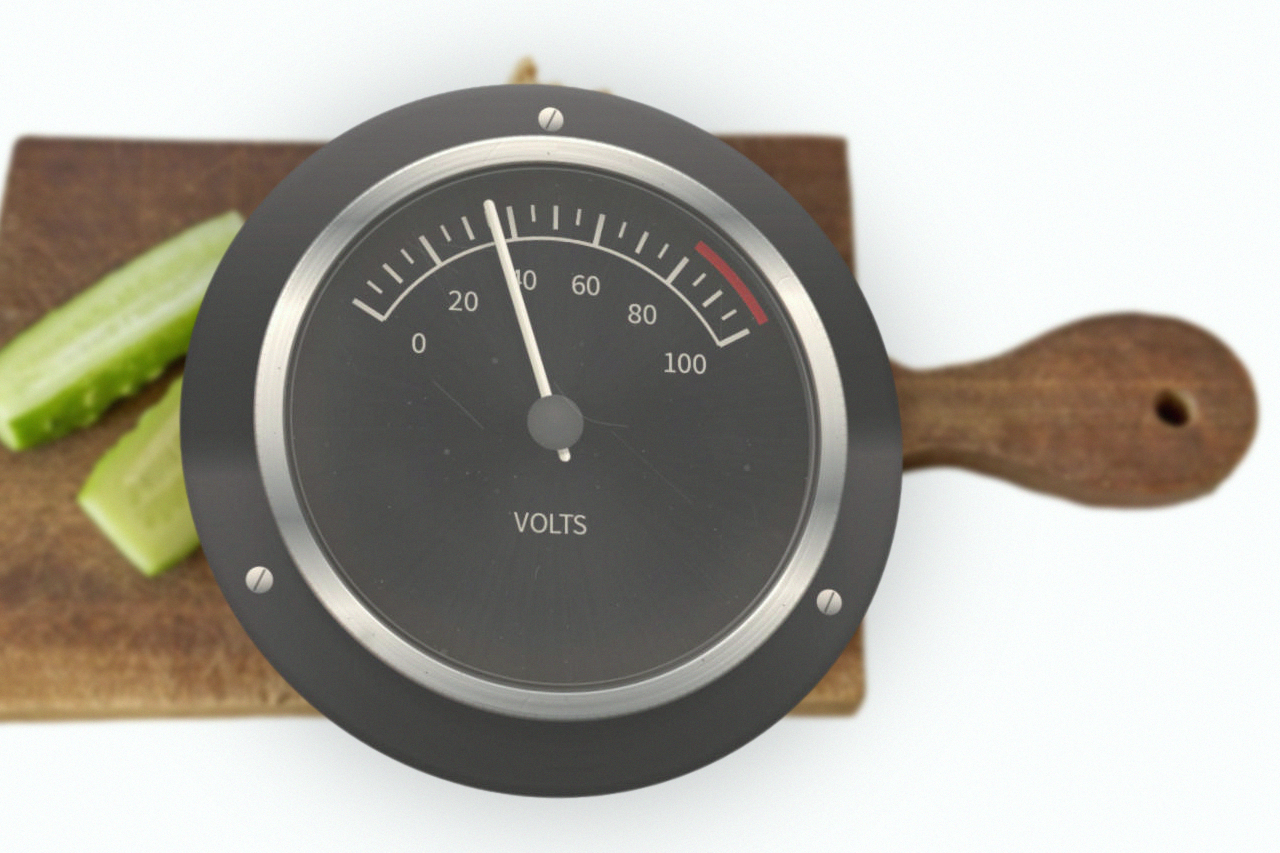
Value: 35 V
